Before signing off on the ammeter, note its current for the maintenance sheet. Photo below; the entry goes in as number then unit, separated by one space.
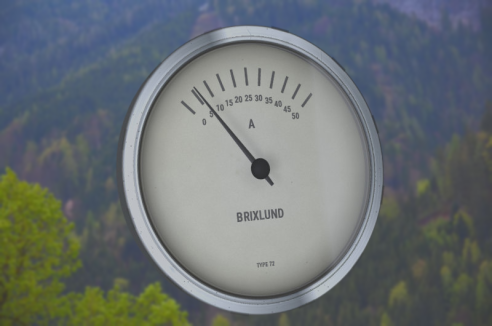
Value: 5 A
